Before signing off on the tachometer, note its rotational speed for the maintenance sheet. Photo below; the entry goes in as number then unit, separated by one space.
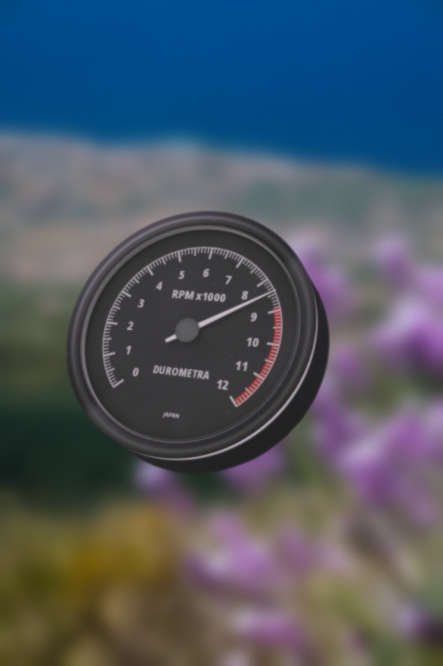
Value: 8500 rpm
